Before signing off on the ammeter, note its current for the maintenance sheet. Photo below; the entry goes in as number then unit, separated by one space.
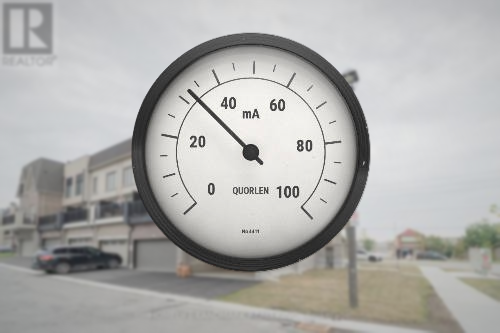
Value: 32.5 mA
